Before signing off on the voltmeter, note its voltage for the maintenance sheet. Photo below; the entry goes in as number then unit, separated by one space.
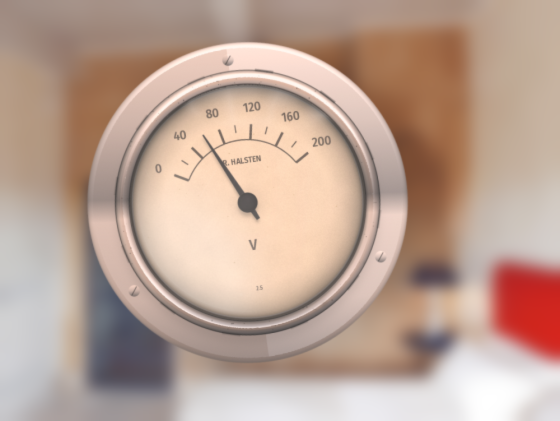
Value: 60 V
